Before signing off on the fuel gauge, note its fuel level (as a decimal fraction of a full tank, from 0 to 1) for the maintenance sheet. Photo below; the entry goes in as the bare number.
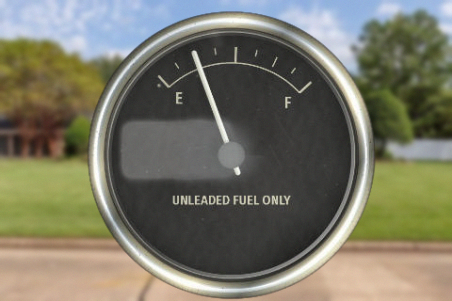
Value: 0.25
